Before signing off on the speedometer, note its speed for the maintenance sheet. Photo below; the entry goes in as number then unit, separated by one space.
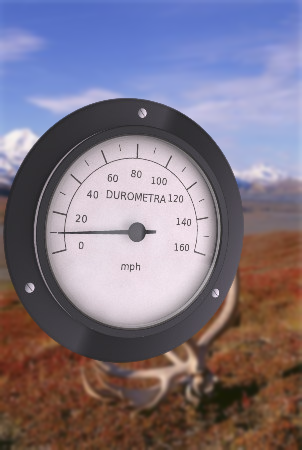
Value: 10 mph
